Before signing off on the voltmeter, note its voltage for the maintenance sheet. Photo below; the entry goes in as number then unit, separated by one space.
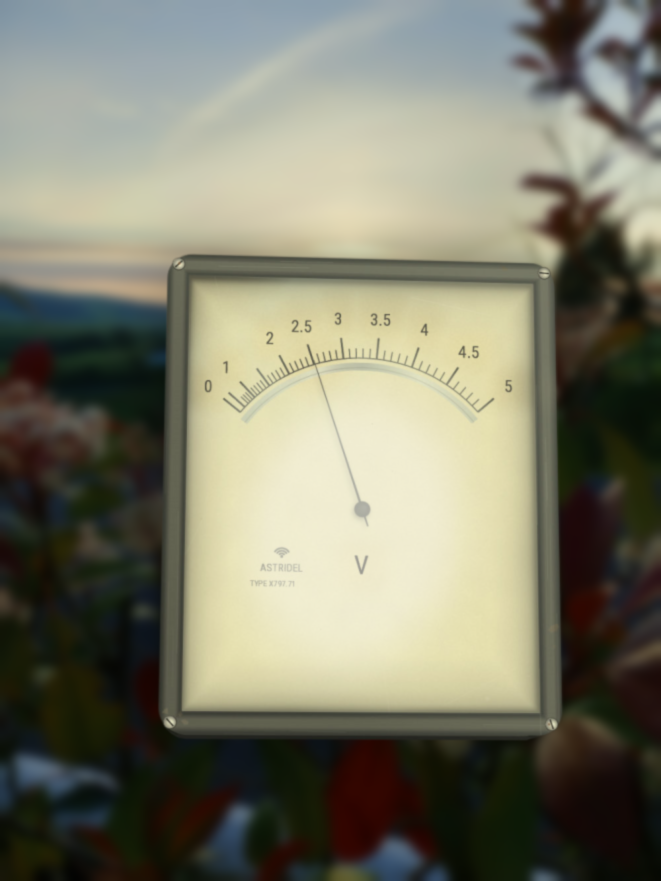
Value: 2.5 V
